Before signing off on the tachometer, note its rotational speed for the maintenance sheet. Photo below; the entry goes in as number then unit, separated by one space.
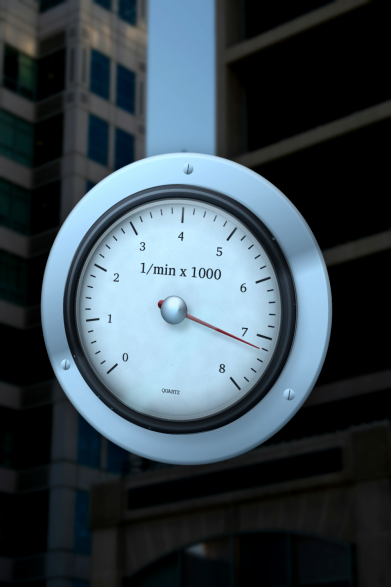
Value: 7200 rpm
